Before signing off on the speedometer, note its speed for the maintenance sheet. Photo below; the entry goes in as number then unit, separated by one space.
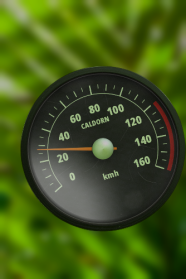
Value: 27.5 km/h
